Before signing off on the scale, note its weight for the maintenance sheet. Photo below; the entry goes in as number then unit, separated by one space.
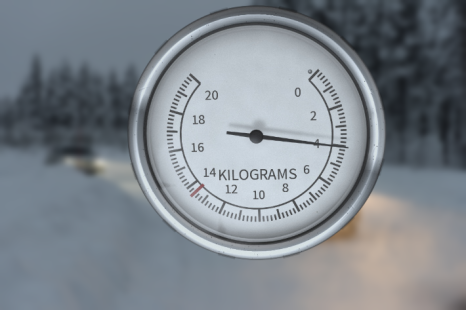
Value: 4 kg
